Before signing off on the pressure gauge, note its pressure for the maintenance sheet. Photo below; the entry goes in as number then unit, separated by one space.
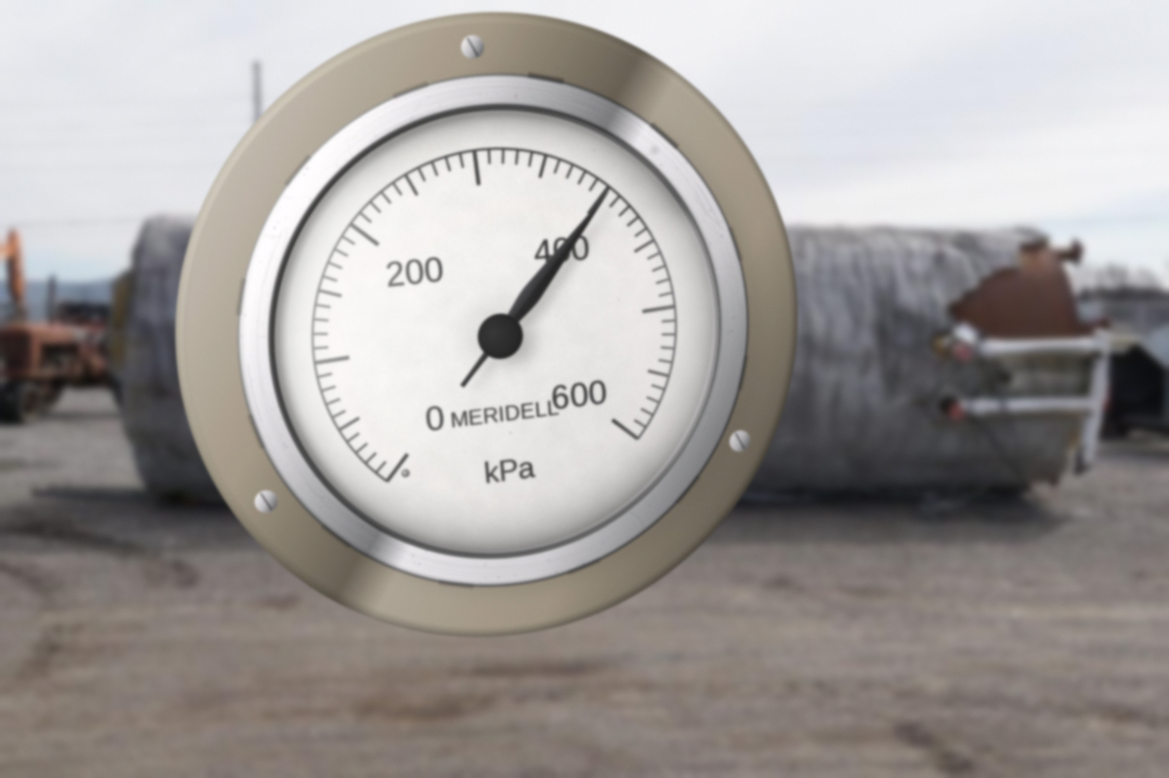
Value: 400 kPa
